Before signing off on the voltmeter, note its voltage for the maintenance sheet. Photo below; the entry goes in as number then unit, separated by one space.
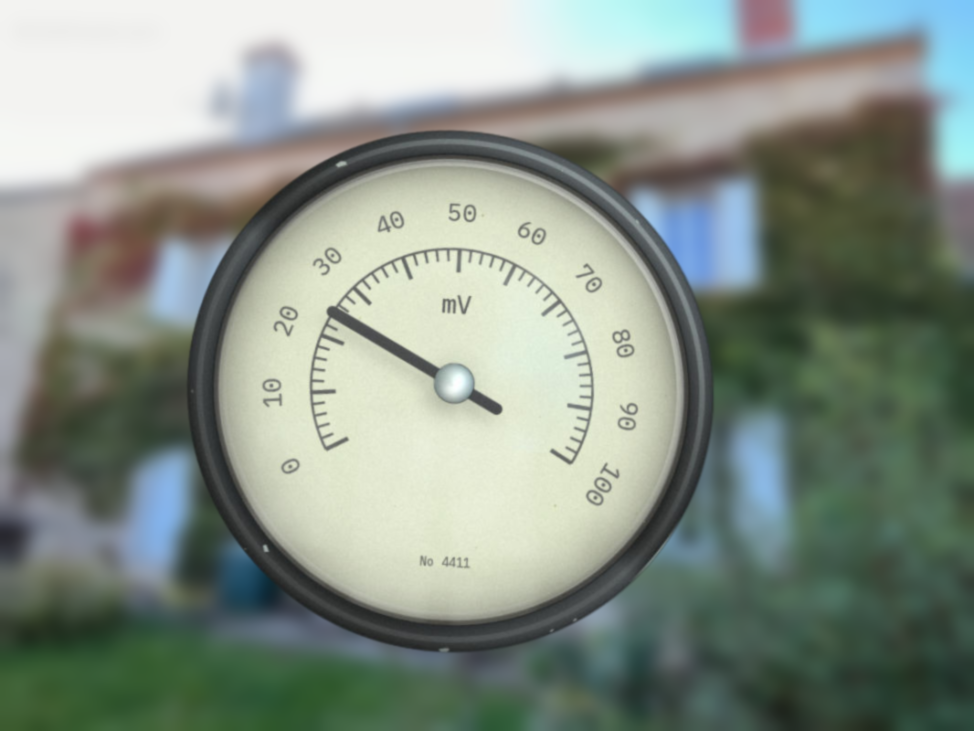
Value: 24 mV
